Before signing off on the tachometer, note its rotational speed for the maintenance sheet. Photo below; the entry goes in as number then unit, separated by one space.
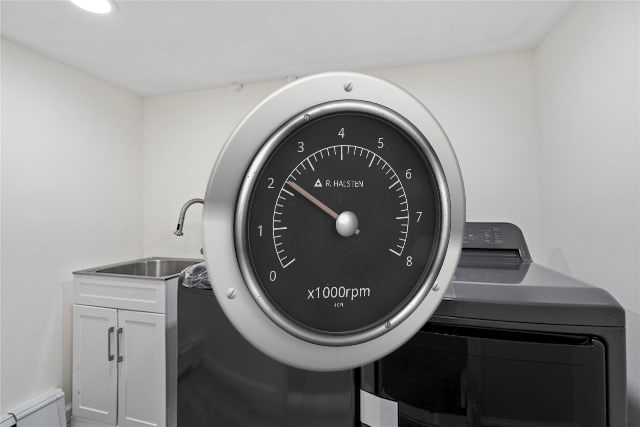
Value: 2200 rpm
